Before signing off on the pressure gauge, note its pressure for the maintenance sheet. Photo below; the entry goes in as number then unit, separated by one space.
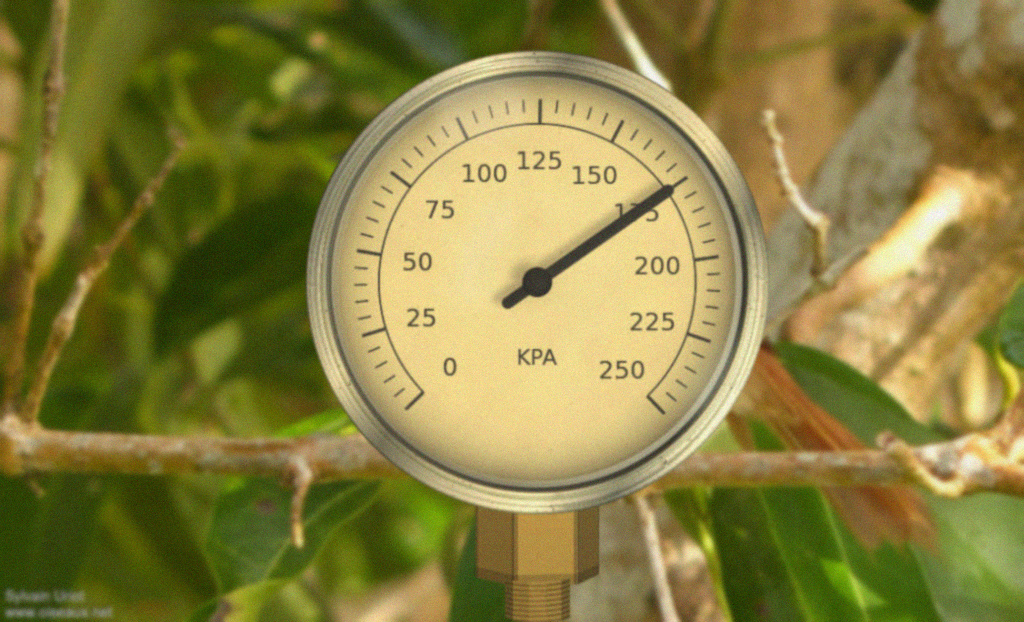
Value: 175 kPa
